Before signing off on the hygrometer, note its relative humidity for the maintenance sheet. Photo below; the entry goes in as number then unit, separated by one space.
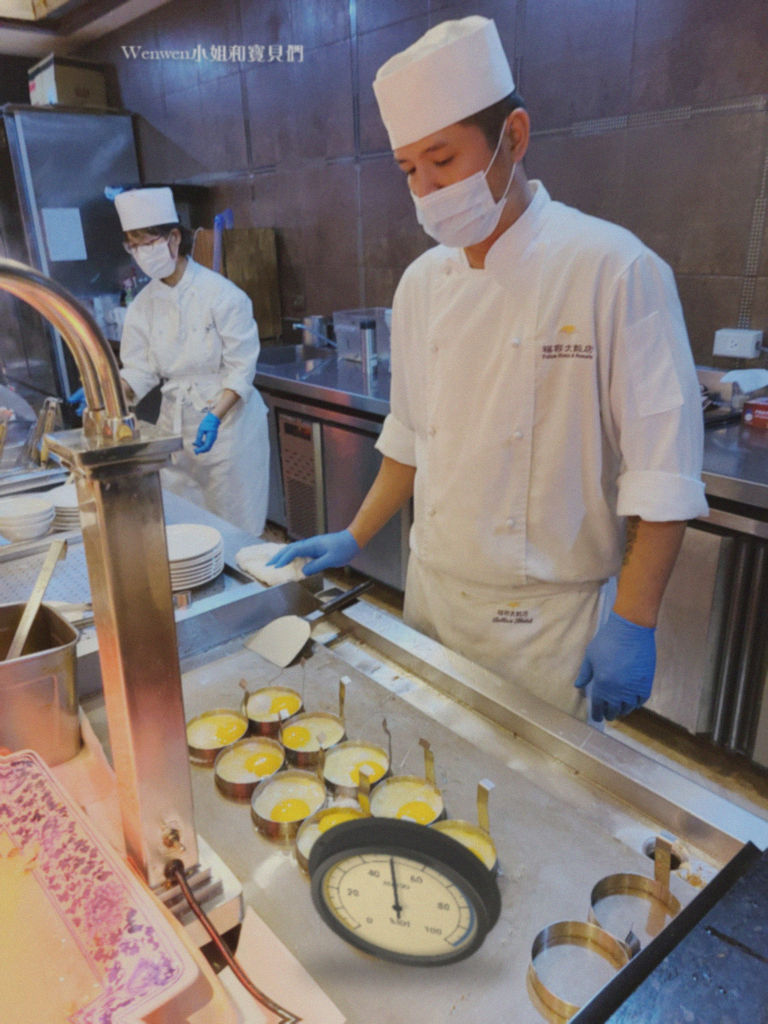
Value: 50 %
